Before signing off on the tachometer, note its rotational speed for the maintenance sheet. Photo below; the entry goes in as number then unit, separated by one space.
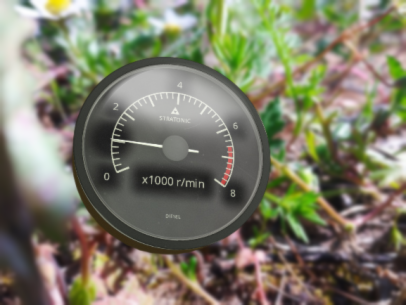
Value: 1000 rpm
